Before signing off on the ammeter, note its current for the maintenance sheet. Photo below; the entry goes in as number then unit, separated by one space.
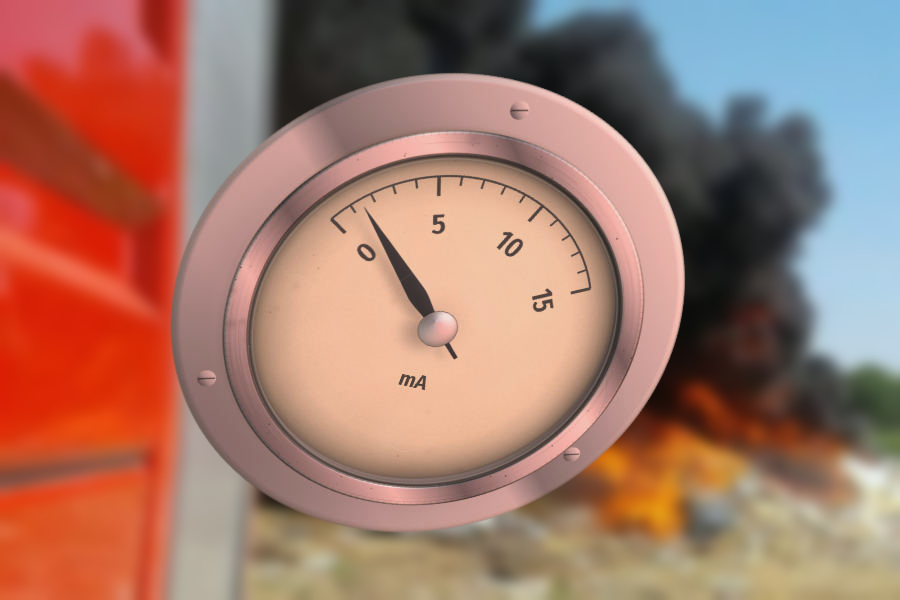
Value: 1.5 mA
